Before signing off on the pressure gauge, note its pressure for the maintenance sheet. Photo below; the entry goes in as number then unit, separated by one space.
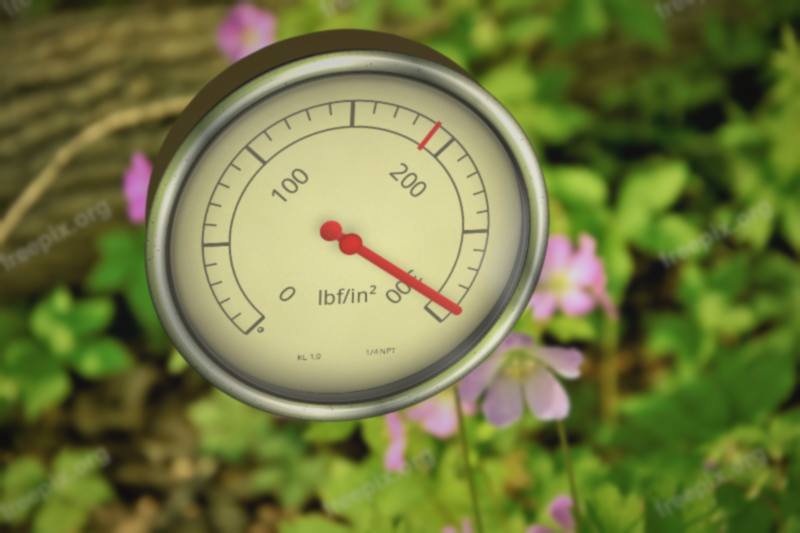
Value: 290 psi
